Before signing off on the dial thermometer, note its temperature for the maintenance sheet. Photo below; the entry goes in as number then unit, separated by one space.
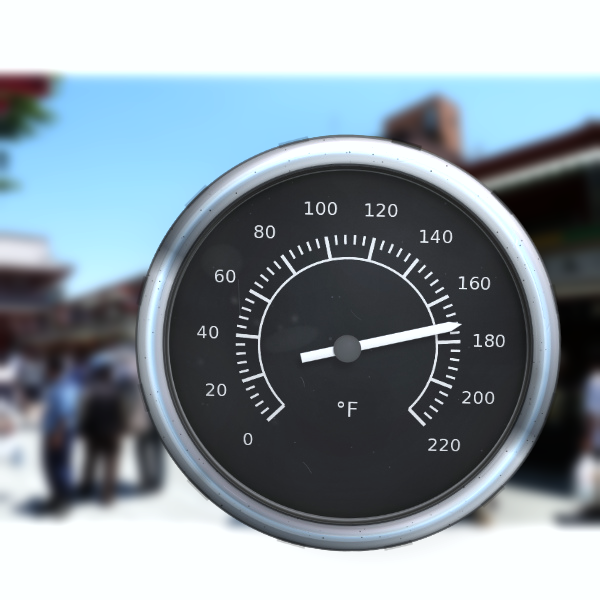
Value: 172 °F
